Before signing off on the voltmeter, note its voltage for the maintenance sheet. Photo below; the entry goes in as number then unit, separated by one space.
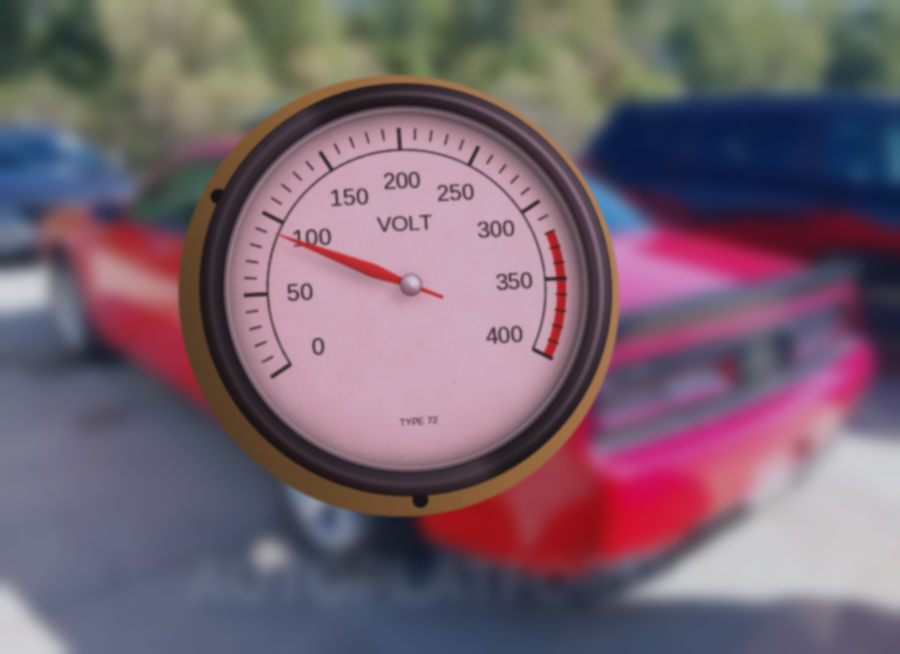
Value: 90 V
